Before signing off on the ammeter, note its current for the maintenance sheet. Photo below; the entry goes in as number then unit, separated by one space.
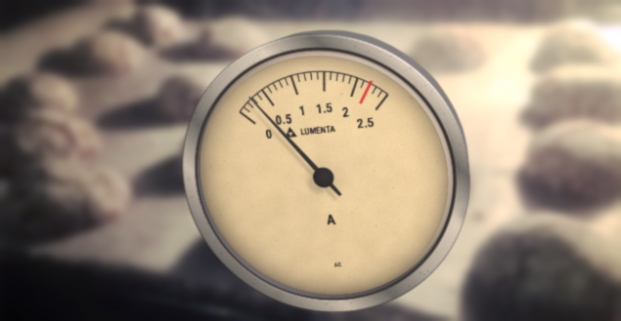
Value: 0.3 A
